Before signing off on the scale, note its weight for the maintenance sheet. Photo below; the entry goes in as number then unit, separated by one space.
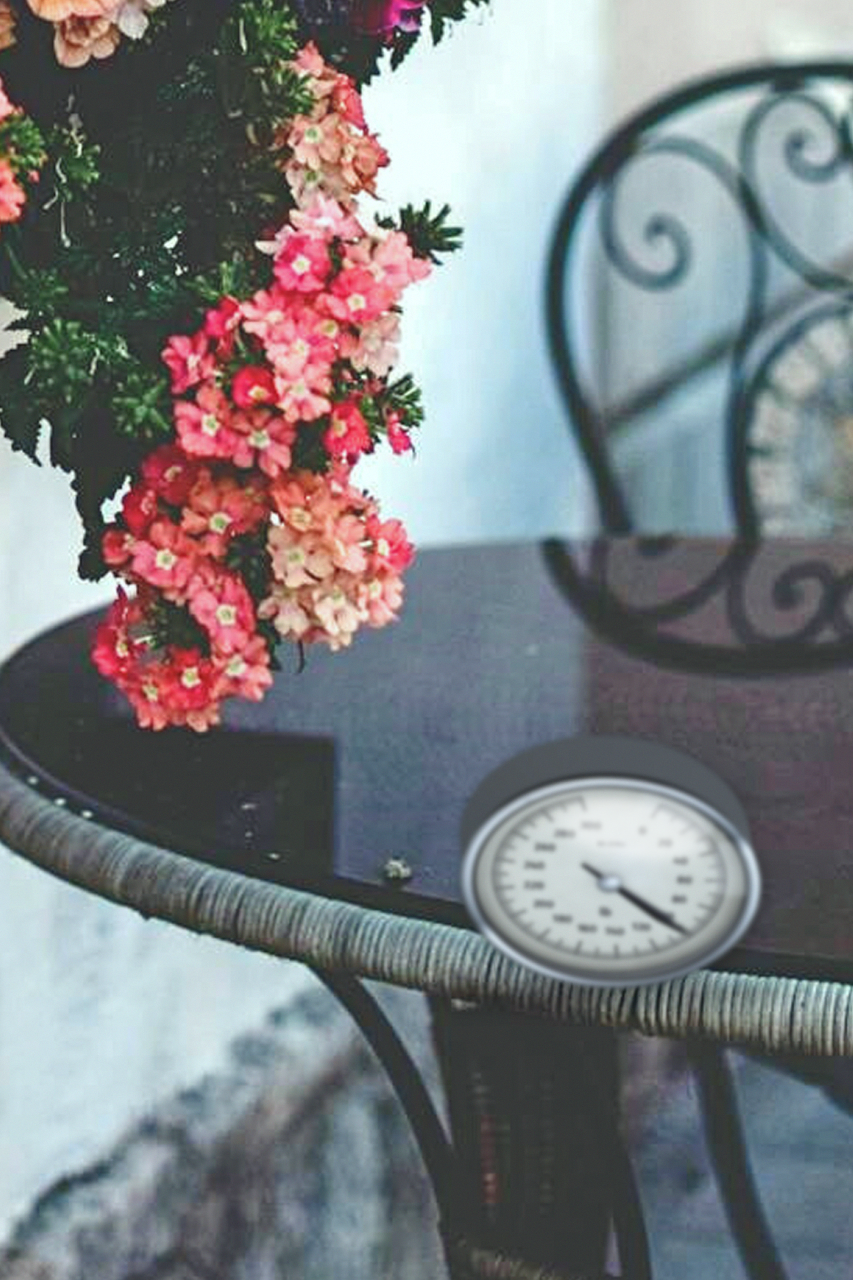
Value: 100 lb
